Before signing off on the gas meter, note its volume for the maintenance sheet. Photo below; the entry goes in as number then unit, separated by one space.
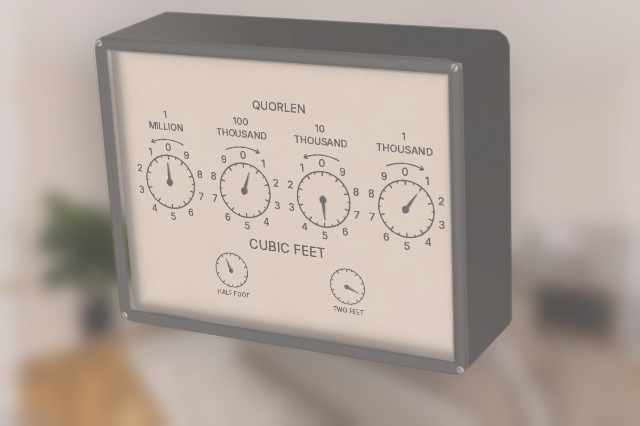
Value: 5100 ft³
